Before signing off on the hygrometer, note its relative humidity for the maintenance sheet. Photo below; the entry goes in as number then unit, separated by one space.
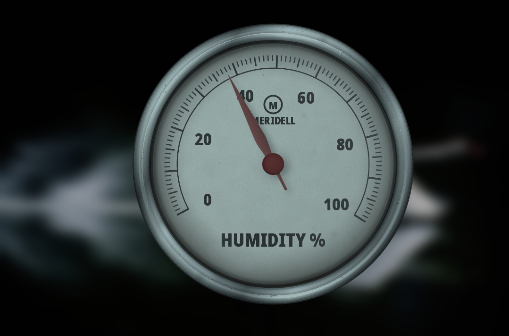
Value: 38 %
